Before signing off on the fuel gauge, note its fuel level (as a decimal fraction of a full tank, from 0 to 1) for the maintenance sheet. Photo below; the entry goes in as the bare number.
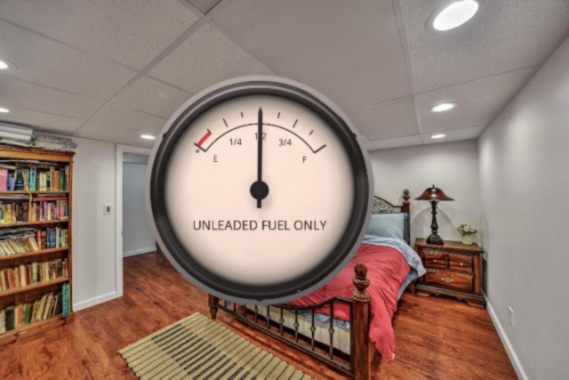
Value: 0.5
